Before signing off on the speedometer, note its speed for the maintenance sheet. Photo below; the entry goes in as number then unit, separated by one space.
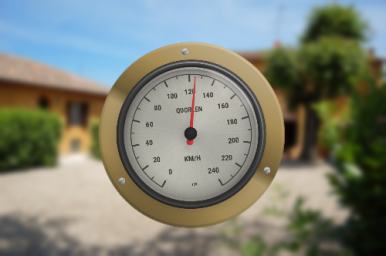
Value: 125 km/h
